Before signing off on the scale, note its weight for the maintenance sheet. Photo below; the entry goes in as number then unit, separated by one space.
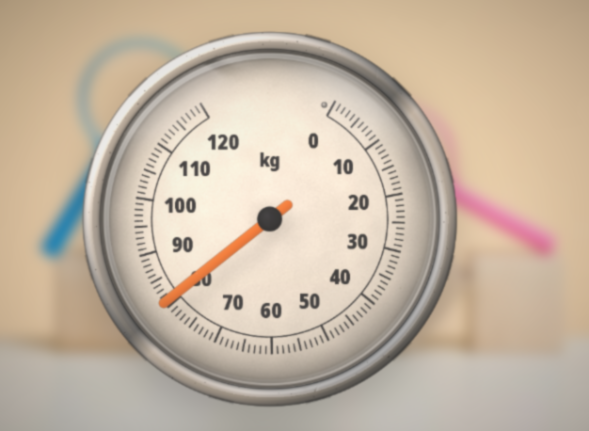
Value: 81 kg
